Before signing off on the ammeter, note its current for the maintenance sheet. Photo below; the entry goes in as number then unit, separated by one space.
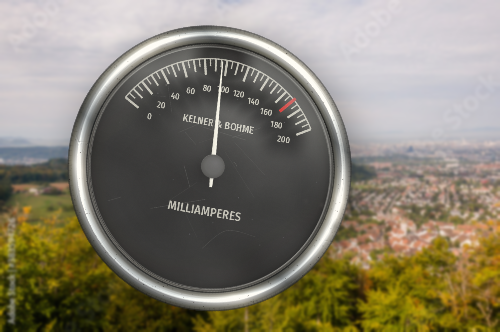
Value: 95 mA
